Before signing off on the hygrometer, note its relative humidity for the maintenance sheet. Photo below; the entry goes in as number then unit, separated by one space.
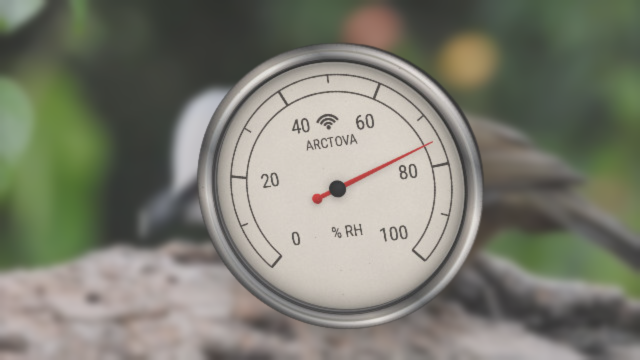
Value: 75 %
